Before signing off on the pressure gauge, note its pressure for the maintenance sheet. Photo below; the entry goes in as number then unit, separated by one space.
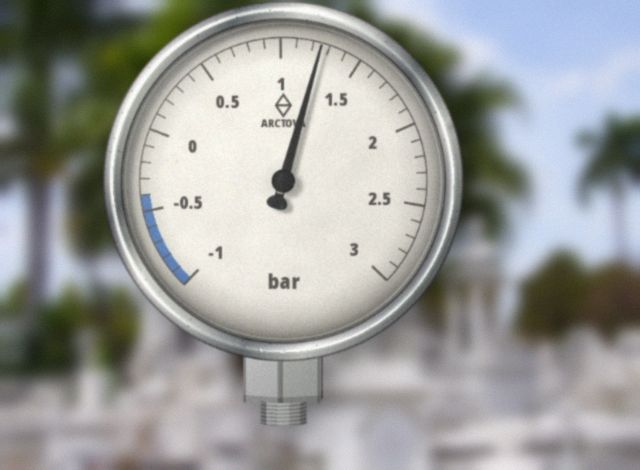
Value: 1.25 bar
